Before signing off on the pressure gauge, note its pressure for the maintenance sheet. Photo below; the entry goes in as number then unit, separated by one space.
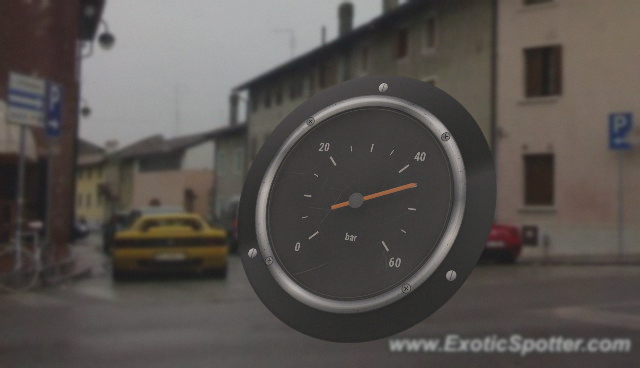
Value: 45 bar
